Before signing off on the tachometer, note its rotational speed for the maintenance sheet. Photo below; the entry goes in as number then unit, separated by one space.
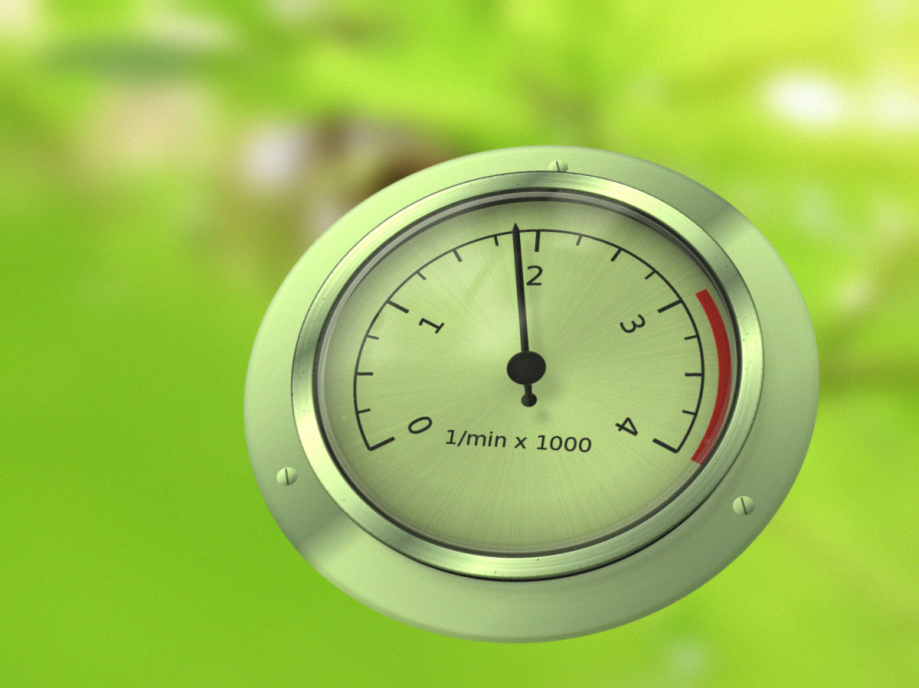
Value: 1875 rpm
